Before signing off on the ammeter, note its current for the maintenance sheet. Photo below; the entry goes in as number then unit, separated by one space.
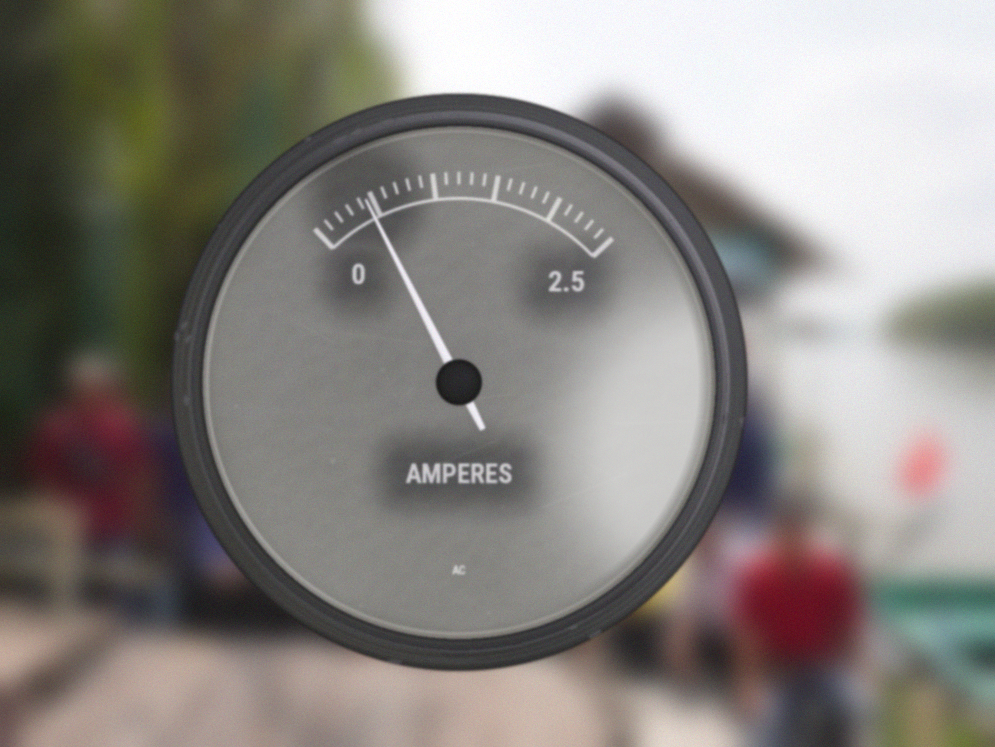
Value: 0.45 A
